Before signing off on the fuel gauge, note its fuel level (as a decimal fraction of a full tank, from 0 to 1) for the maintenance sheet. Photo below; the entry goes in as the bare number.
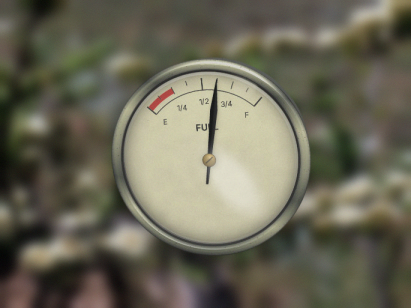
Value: 0.625
